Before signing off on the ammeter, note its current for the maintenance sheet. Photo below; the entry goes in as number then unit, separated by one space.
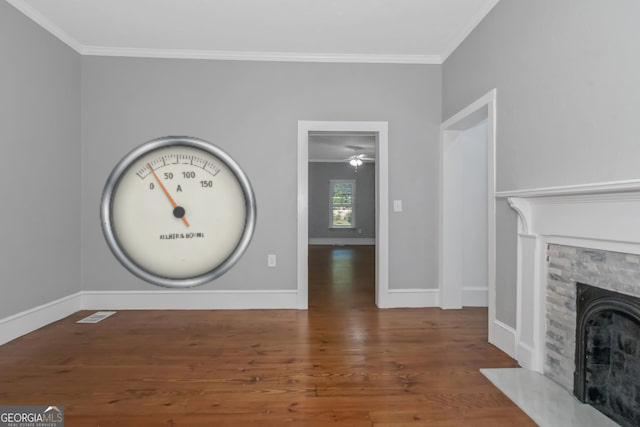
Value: 25 A
